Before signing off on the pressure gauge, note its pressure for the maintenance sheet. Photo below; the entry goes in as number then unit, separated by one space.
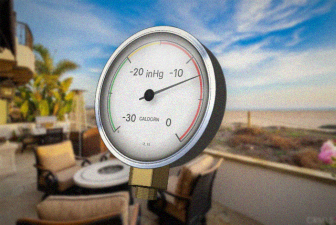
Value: -7.5 inHg
